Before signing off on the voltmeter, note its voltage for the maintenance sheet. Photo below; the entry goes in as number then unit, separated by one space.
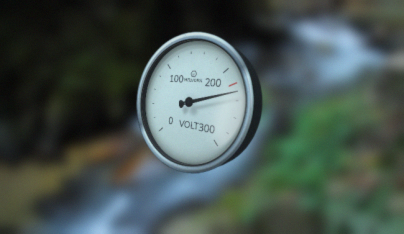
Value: 230 V
